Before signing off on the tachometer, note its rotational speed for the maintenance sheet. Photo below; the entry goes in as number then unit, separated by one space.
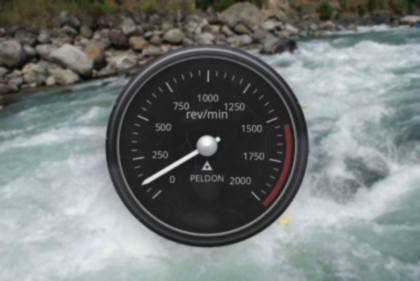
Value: 100 rpm
